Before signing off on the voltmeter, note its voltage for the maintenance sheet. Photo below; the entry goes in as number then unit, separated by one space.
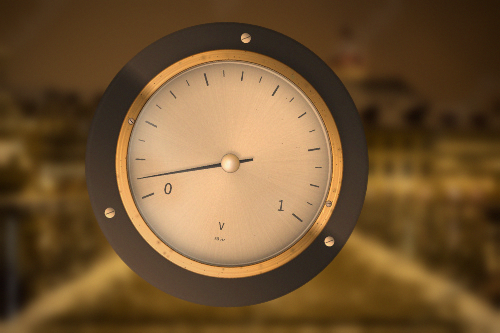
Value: 0.05 V
